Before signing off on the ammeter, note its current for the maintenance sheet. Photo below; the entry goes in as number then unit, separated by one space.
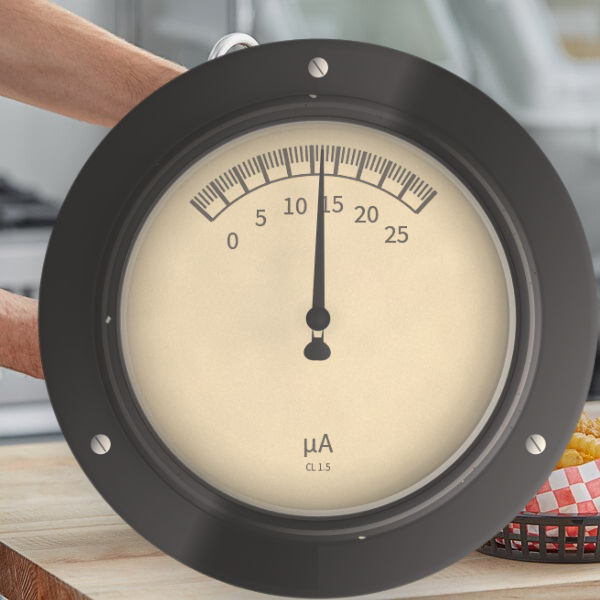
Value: 13.5 µA
